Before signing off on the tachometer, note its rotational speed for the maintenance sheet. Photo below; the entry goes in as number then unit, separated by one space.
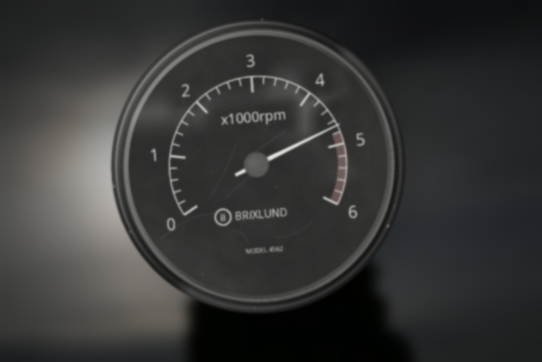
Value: 4700 rpm
